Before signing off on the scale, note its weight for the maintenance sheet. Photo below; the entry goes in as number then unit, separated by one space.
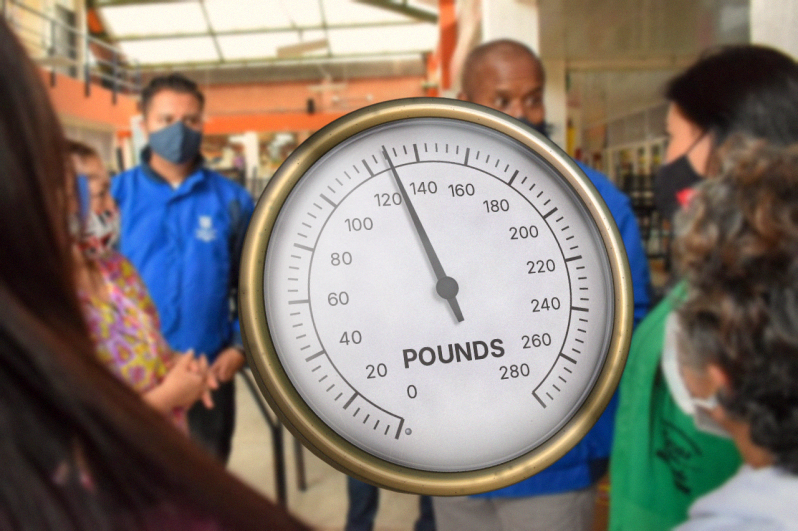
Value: 128 lb
